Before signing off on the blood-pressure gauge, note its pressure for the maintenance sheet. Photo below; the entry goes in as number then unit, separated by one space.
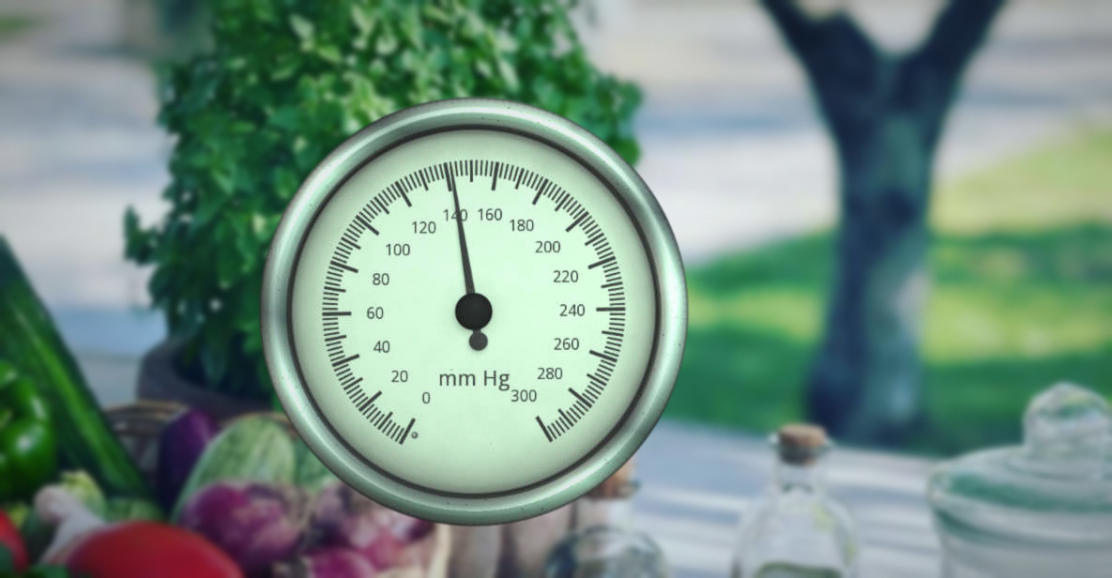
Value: 142 mmHg
